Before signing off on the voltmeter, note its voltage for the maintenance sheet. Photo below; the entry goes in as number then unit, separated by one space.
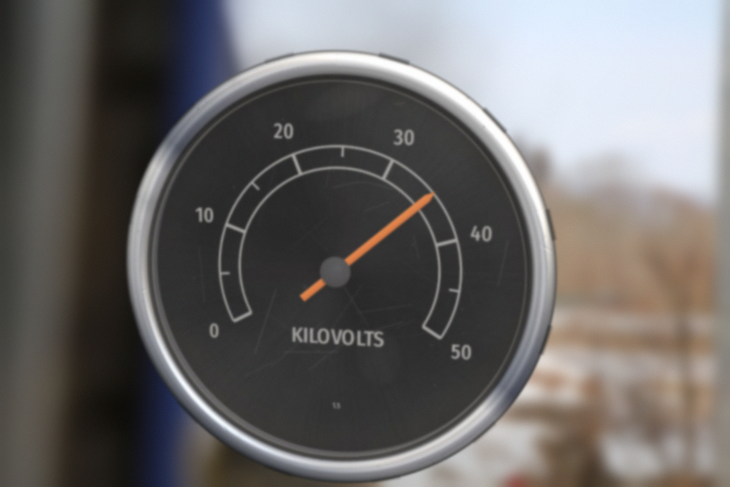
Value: 35 kV
